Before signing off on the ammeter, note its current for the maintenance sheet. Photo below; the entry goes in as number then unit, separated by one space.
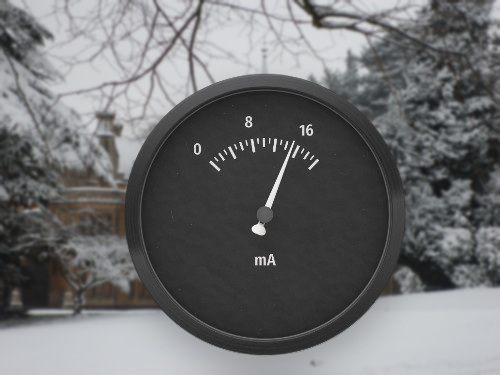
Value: 15 mA
